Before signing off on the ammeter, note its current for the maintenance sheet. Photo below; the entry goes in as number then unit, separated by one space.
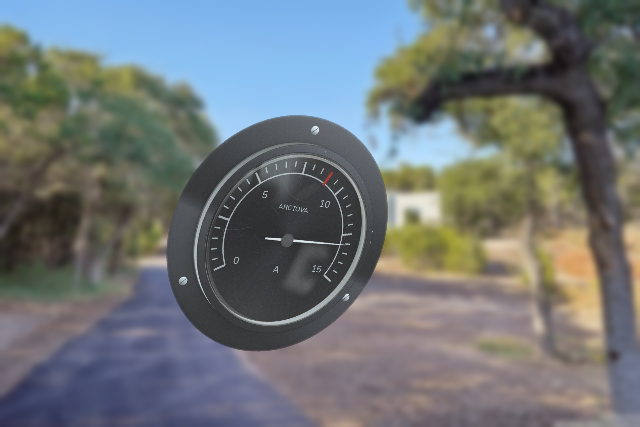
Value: 13 A
